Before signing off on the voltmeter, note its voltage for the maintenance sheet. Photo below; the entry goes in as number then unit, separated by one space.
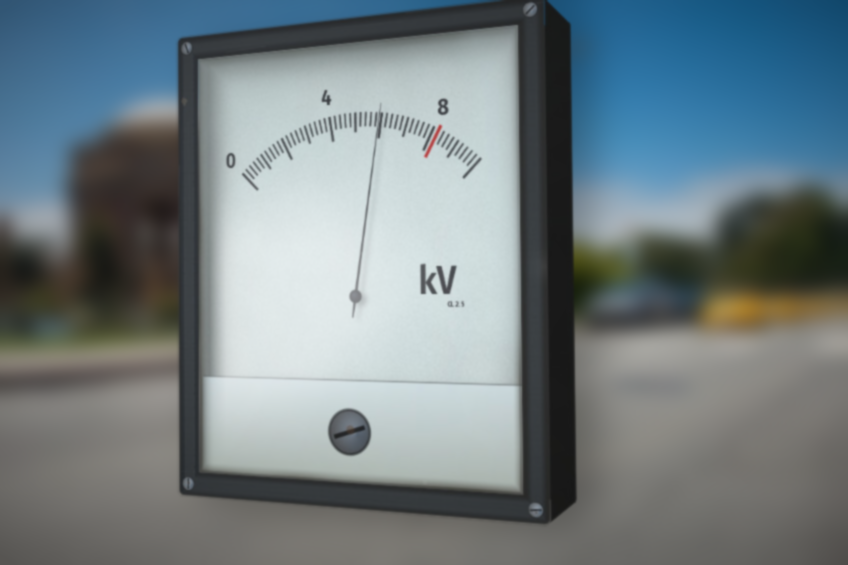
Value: 6 kV
